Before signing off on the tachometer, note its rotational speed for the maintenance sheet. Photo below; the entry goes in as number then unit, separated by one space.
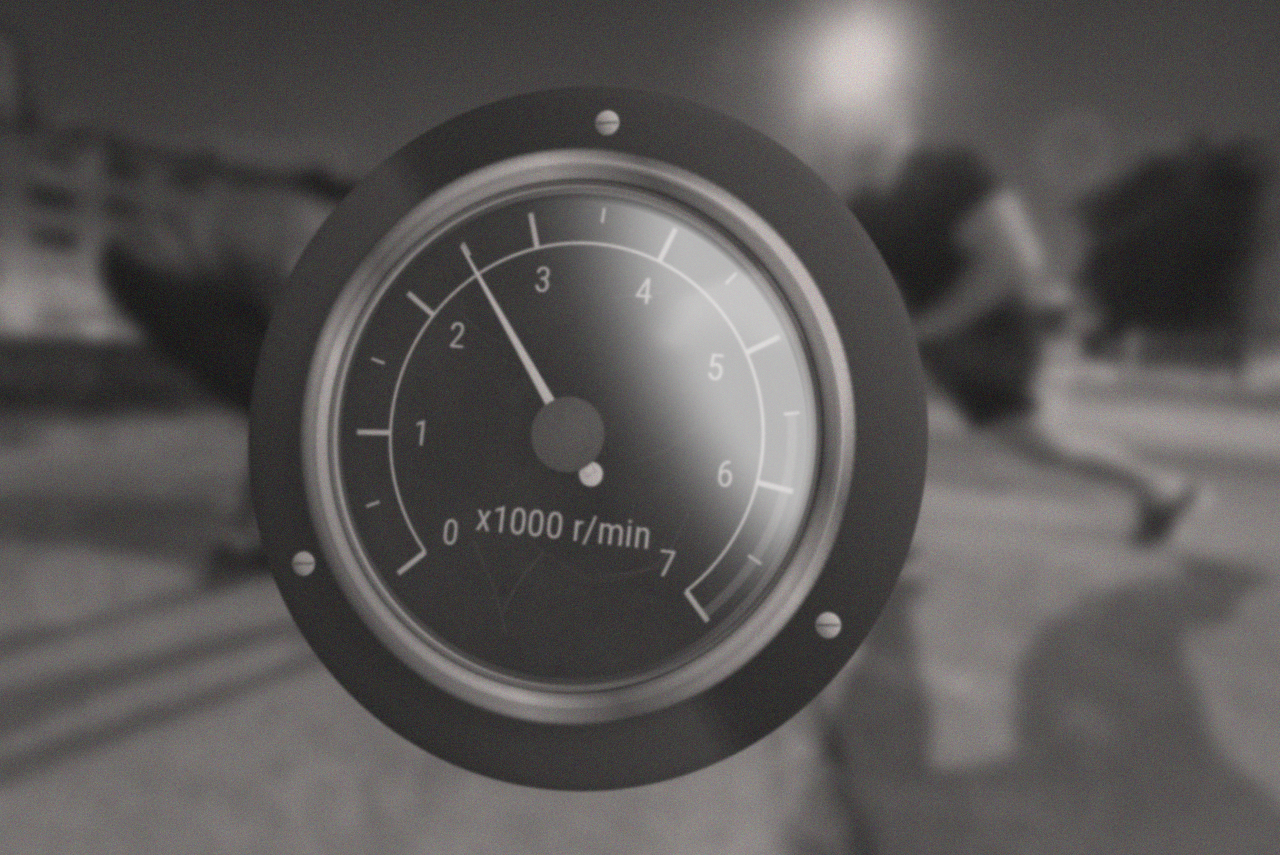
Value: 2500 rpm
